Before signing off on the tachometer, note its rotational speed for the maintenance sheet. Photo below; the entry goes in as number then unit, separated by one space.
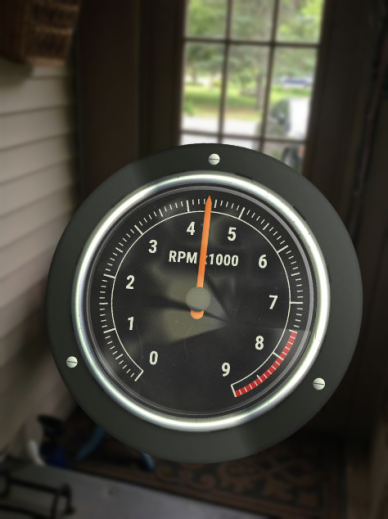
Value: 4400 rpm
